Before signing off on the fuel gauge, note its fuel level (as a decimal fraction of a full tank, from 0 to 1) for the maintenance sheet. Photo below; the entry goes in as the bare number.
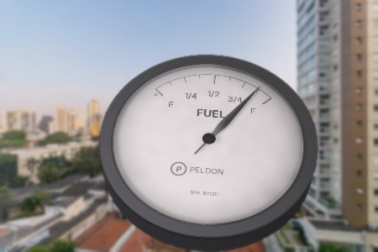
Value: 0.875
